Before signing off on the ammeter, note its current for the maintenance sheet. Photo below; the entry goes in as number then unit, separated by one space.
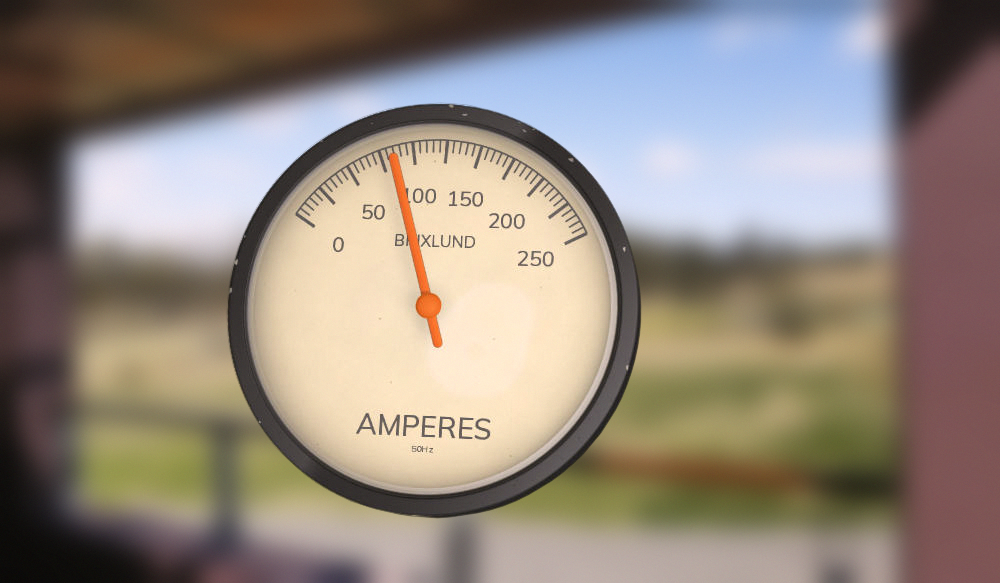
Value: 85 A
